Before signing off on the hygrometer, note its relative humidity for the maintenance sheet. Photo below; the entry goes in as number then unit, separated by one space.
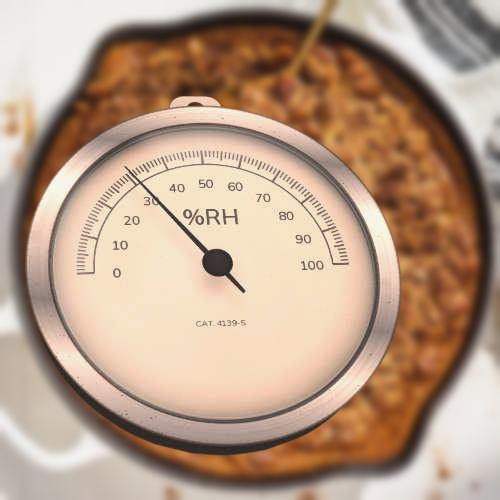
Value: 30 %
